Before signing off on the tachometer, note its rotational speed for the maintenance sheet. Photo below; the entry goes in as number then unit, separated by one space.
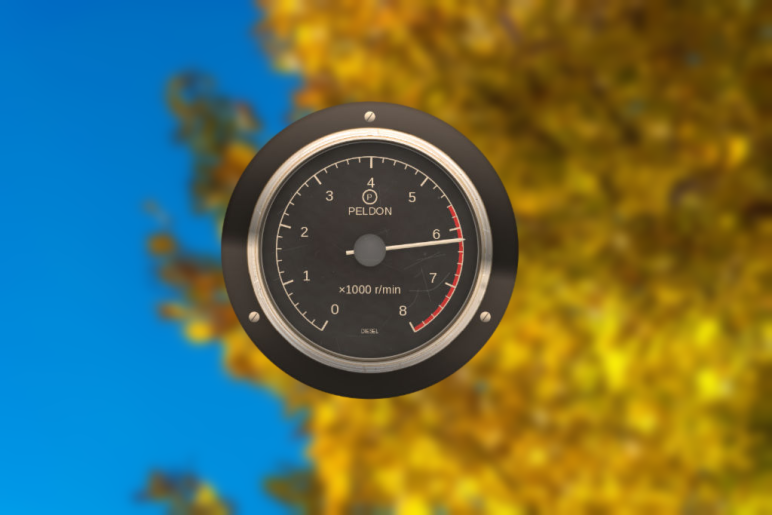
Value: 6200 rpm
